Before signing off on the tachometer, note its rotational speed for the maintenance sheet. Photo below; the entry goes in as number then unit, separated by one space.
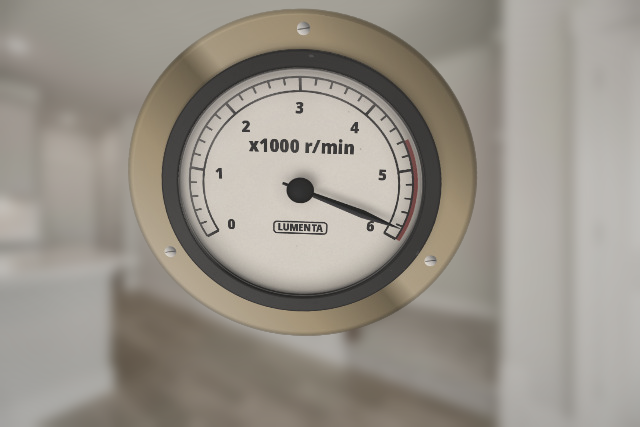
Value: 5800 rpm
